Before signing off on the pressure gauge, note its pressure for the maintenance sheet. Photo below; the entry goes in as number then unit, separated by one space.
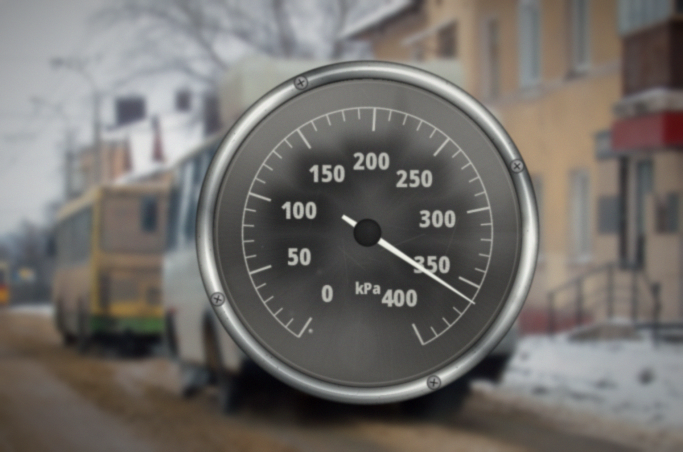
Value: 360 kPa
